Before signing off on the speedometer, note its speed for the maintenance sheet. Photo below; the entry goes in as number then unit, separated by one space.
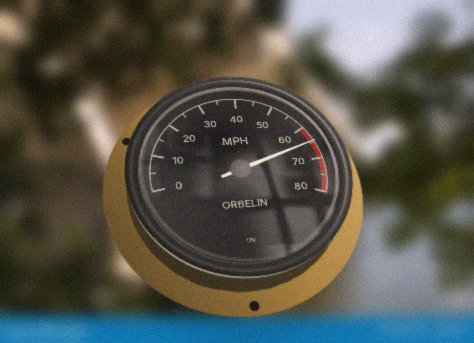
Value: 65 mph
